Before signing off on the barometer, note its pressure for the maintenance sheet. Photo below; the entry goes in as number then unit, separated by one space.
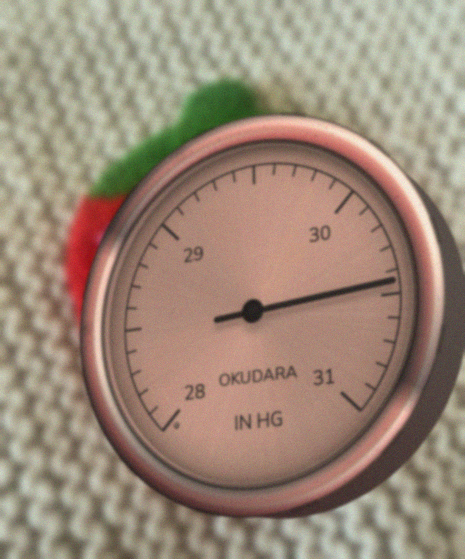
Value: 30.45 inHg
